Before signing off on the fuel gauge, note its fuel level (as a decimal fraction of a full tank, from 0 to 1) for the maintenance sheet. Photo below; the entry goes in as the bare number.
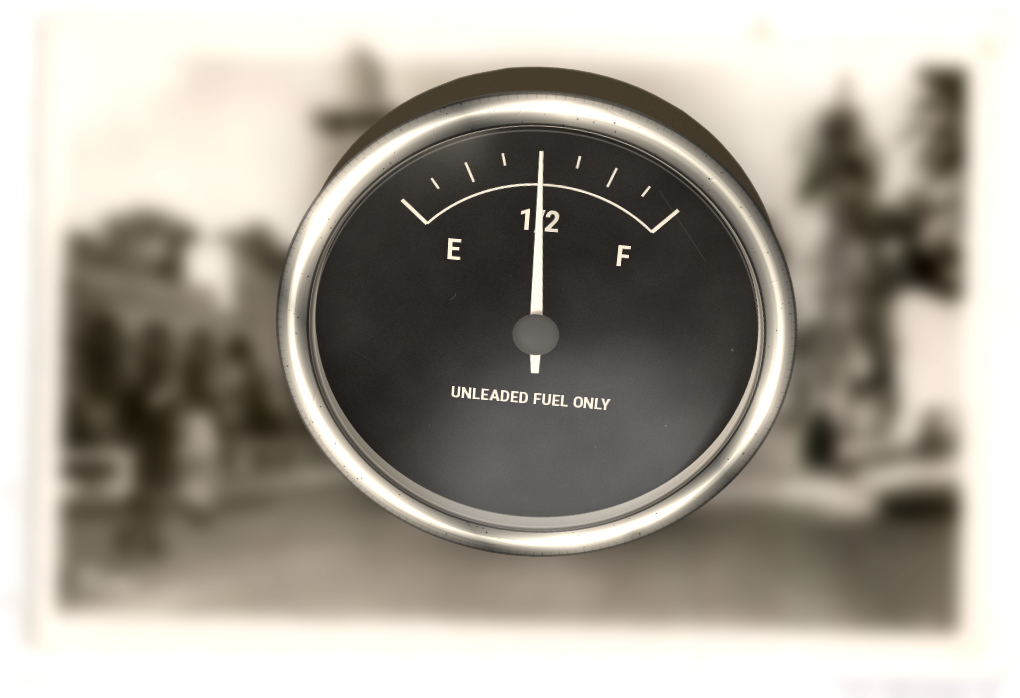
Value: 0.5
